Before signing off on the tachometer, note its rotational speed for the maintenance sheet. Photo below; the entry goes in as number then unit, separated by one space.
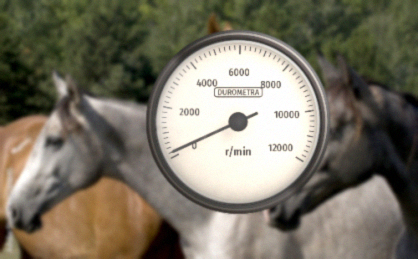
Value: 200 rpm
